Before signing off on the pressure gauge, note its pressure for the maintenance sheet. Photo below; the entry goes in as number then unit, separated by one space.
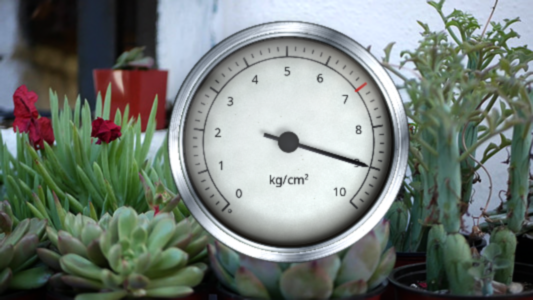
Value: 9 kg/cm²
